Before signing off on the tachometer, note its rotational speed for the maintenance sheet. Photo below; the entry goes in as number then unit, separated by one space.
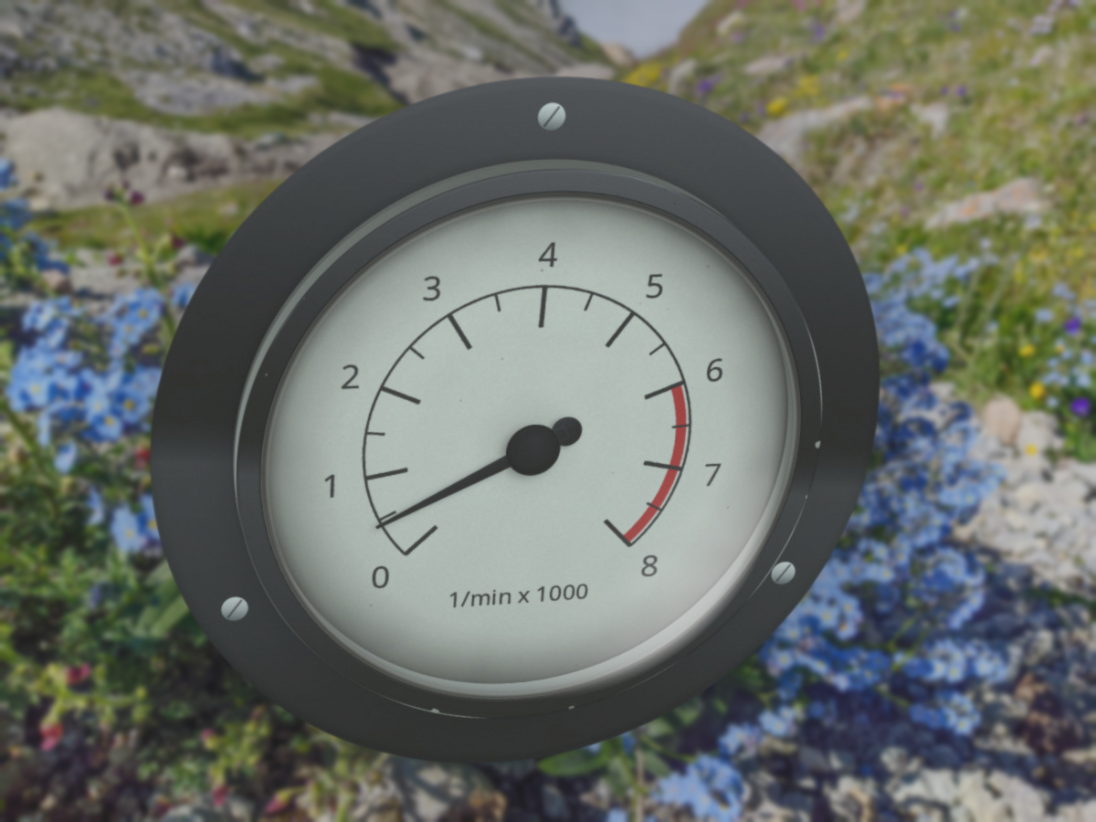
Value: 500 rpm
